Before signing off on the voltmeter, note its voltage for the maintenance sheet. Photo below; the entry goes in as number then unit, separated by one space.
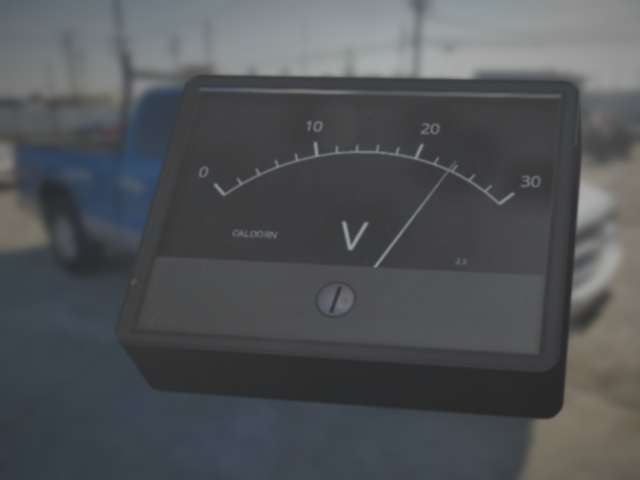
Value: 24 V
